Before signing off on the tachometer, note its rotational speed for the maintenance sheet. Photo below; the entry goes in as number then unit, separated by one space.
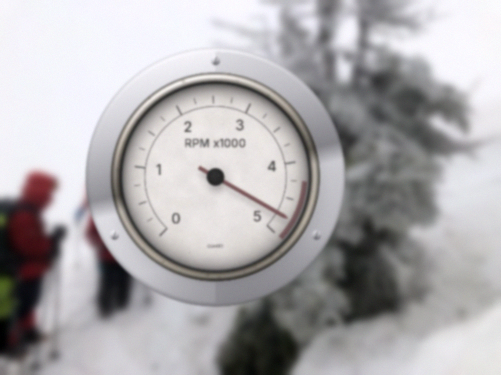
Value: 4750 rpm
